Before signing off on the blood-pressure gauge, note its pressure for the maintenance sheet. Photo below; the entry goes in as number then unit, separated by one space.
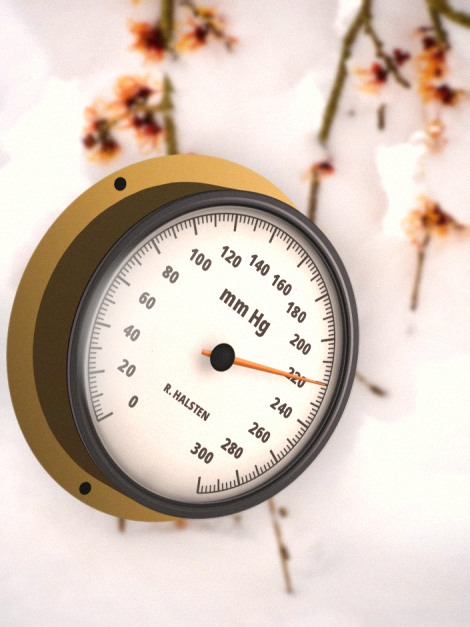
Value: 220 mmHg
